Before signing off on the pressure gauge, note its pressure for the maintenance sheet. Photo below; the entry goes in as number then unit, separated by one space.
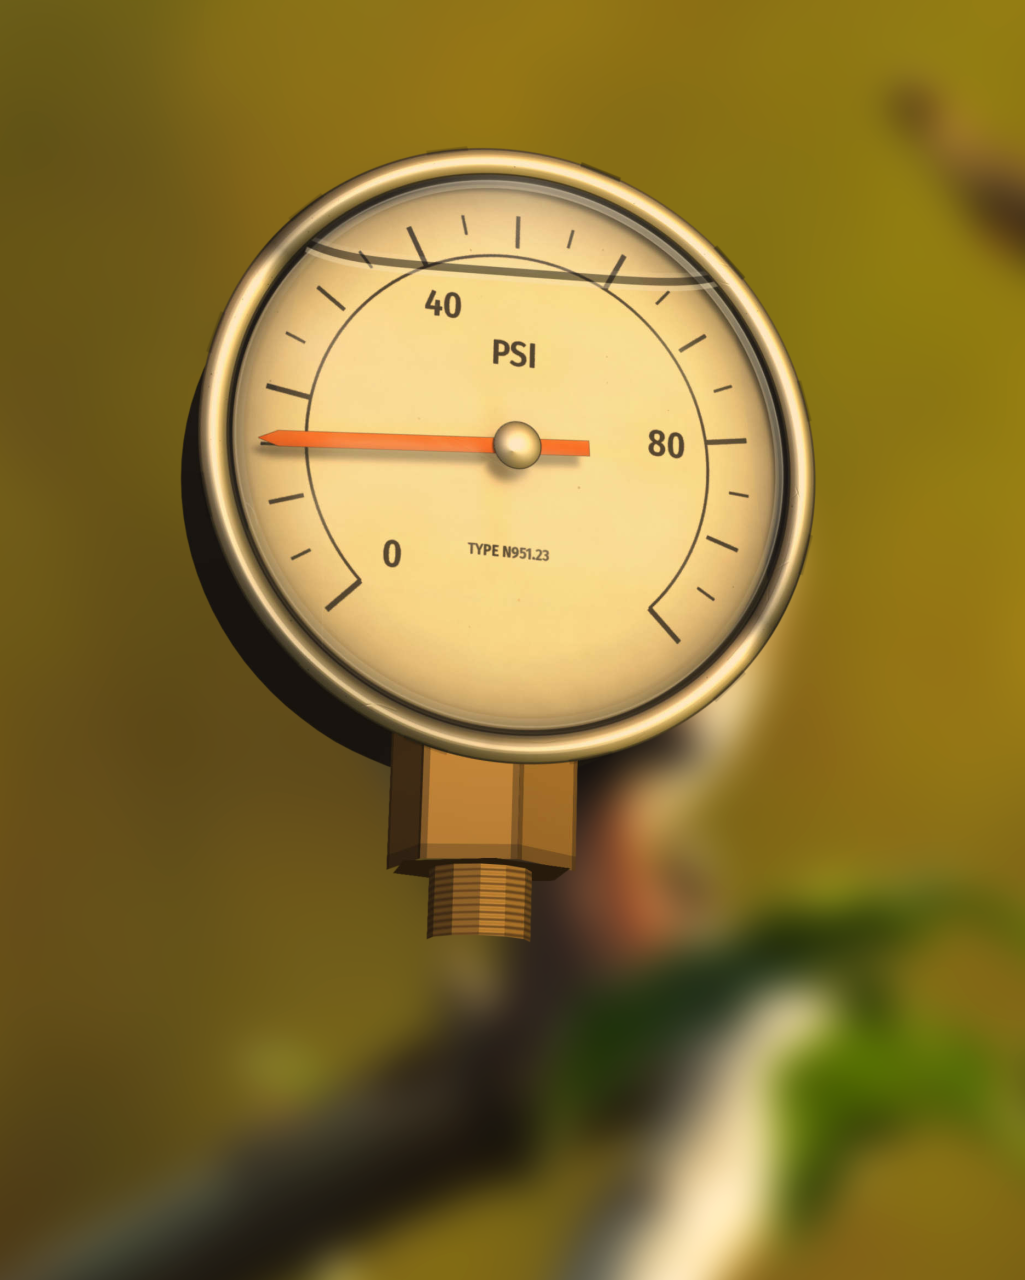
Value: 15 psi
